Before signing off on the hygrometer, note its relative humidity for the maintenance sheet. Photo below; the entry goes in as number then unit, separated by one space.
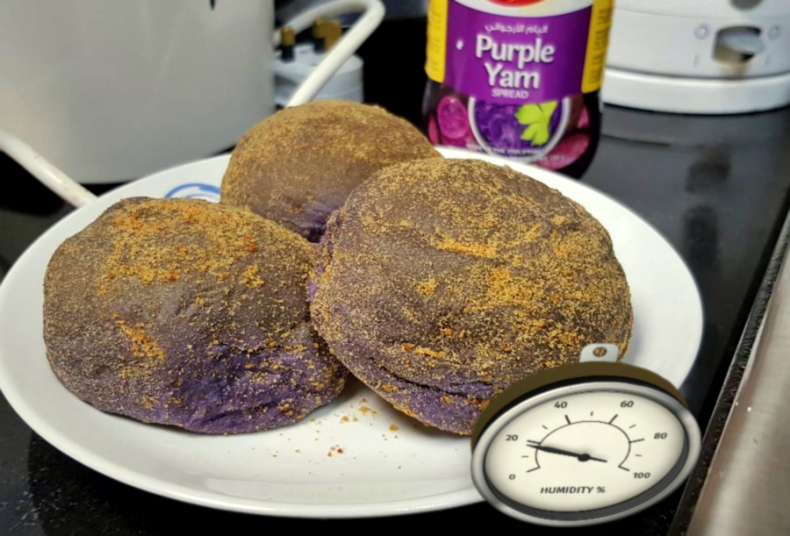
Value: 20 %
